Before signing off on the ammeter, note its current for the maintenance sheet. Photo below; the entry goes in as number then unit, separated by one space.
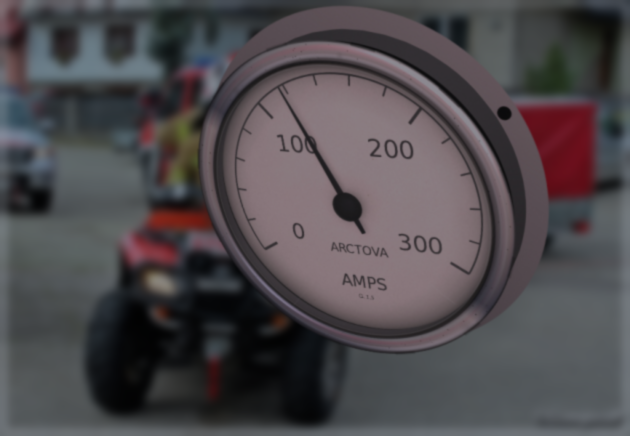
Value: 120 A
